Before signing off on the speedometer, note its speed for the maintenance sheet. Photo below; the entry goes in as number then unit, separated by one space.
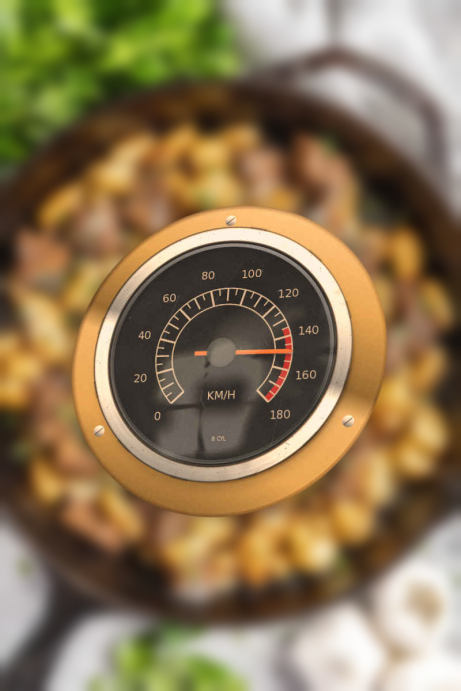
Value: 150 km/h
